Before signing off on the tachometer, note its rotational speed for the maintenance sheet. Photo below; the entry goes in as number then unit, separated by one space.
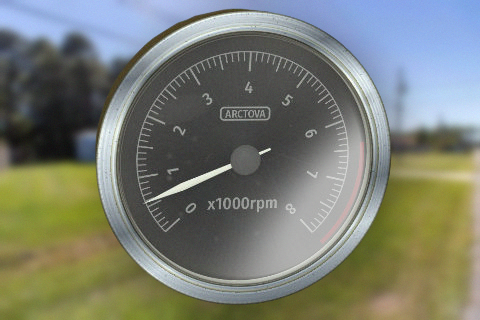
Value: 600 rpm
